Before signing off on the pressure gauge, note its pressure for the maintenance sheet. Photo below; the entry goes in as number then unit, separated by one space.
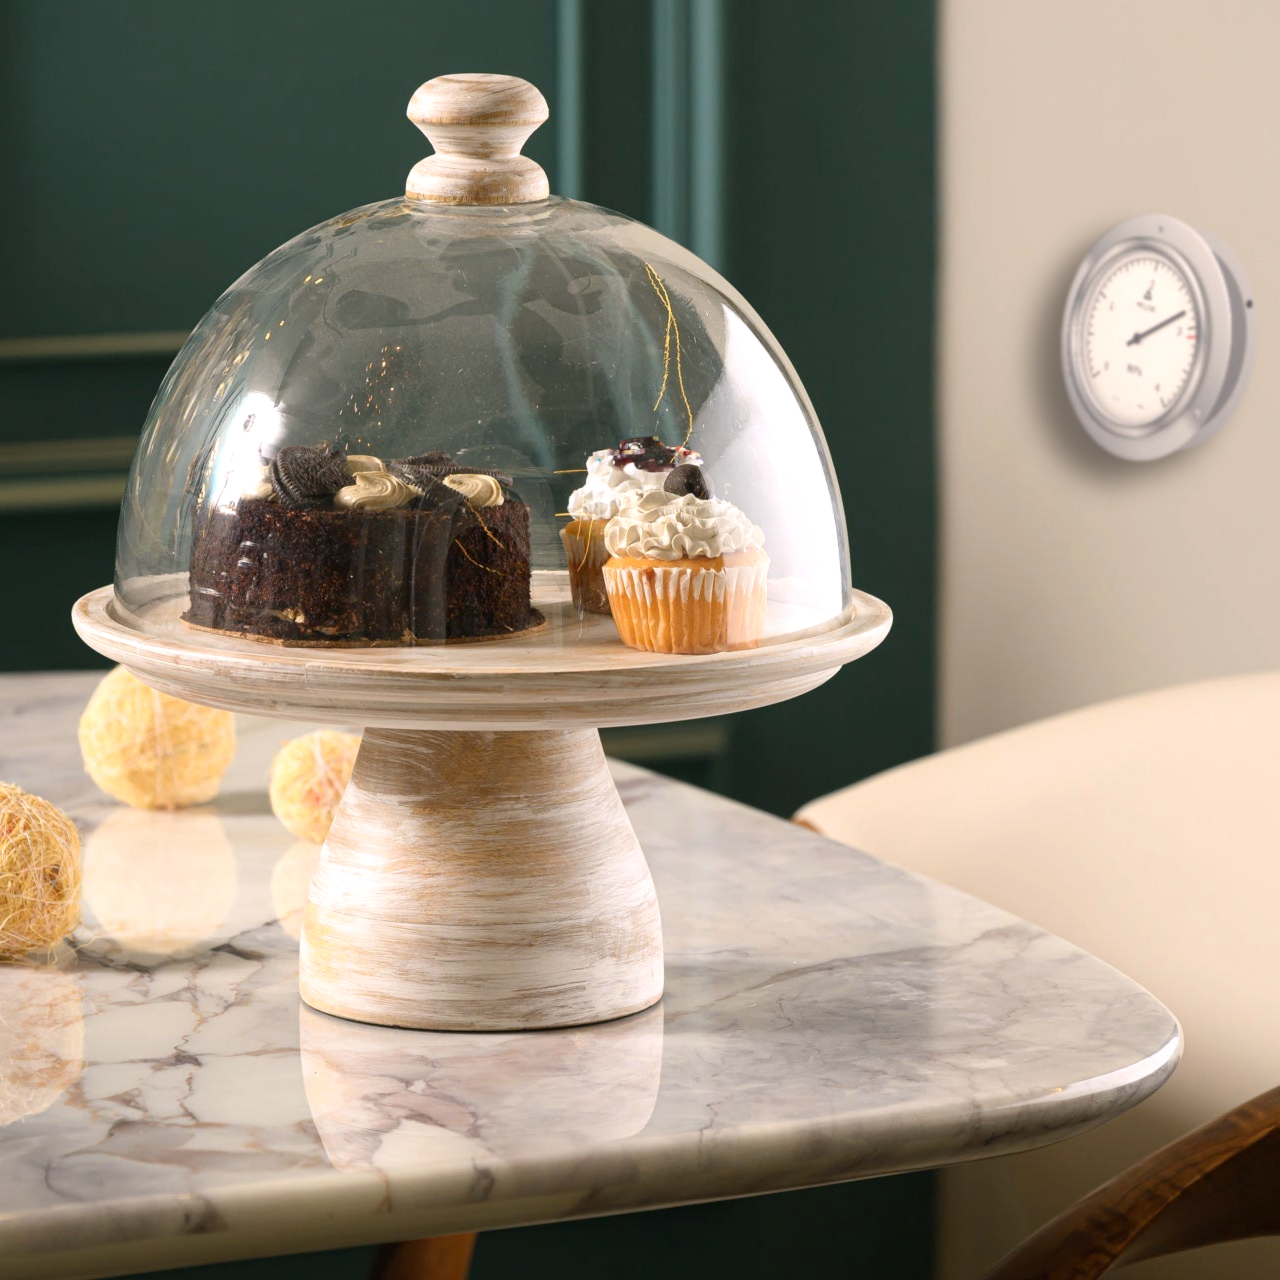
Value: 2.8 MPa
